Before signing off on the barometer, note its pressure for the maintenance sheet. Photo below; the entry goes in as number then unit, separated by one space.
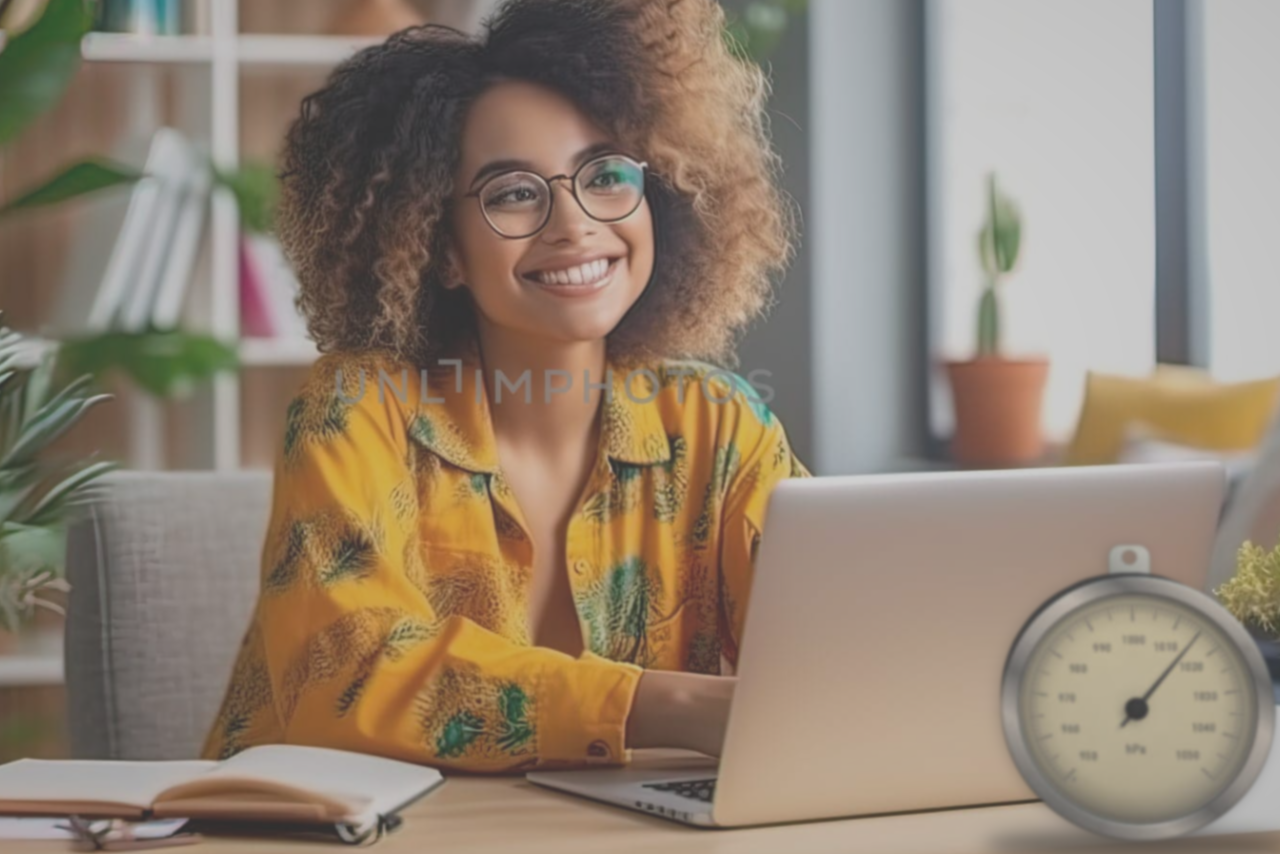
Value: 1015 hPa
